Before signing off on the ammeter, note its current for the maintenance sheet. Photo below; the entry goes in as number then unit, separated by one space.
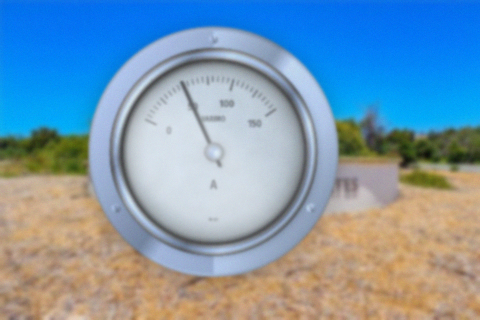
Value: 50 A
